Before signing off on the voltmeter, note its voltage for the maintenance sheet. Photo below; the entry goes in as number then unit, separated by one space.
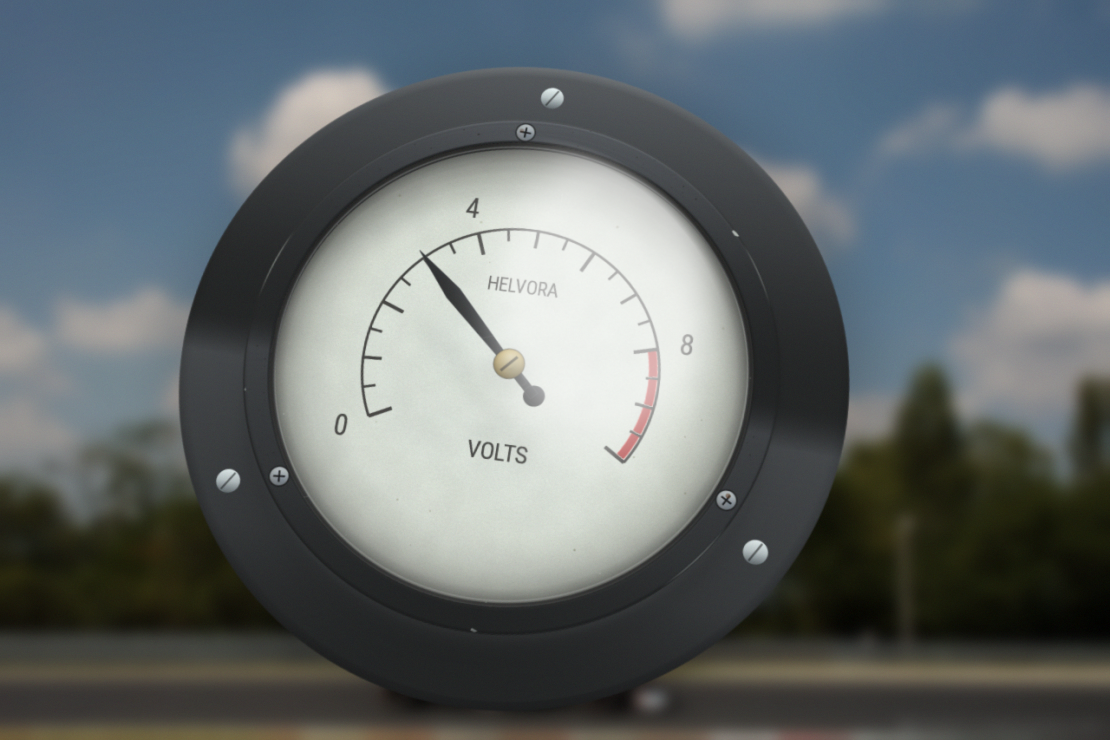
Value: 3 V
